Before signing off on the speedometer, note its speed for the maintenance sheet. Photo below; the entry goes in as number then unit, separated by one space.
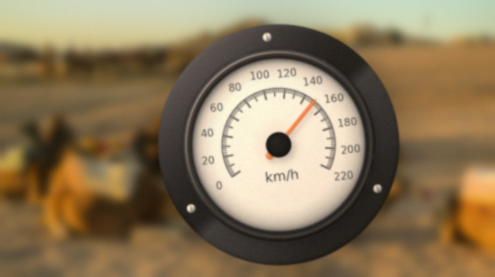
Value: 150 km/h
